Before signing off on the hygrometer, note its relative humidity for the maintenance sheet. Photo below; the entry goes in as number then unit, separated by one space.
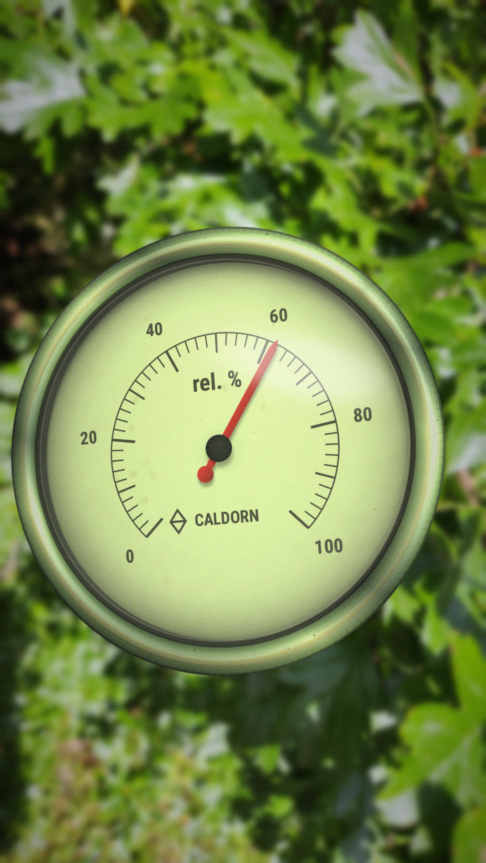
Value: 62 %
